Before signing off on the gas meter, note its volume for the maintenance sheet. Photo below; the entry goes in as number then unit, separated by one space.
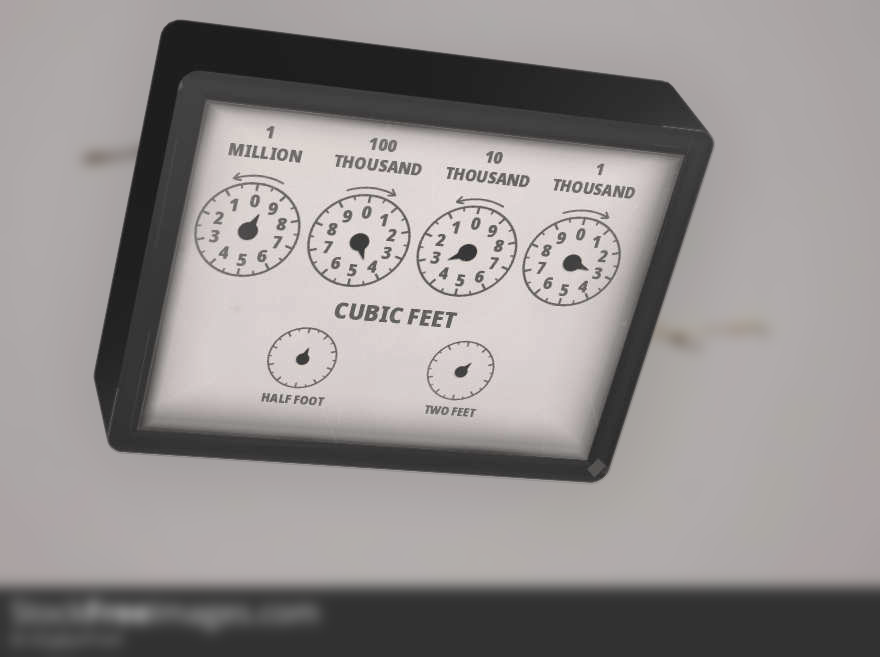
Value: 943300 ft³
